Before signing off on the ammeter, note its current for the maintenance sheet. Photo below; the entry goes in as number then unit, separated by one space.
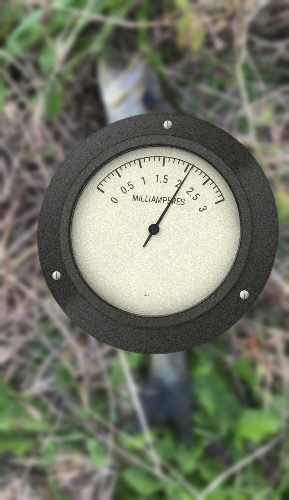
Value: 2.1 mA
